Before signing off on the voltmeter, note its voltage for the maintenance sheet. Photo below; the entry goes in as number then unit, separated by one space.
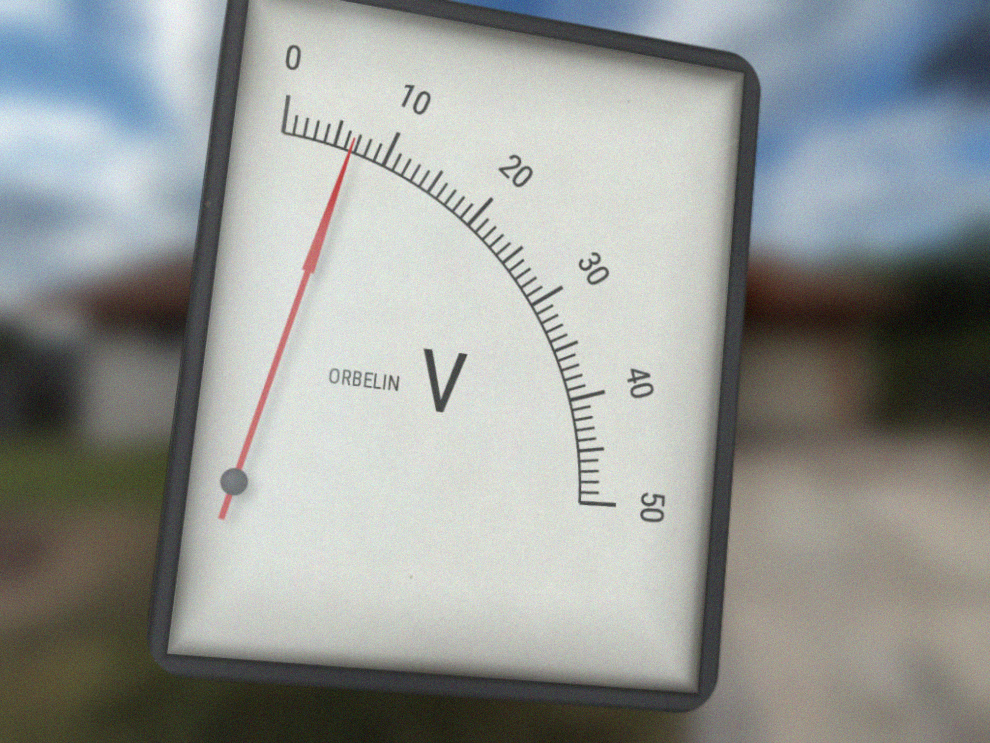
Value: 6.5 V
